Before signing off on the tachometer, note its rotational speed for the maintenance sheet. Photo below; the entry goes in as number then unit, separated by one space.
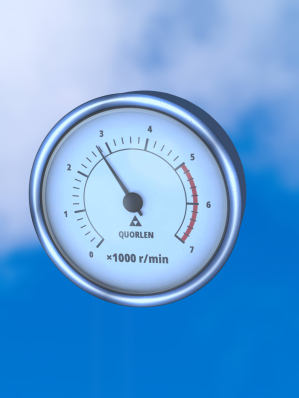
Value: 2800 rpm
